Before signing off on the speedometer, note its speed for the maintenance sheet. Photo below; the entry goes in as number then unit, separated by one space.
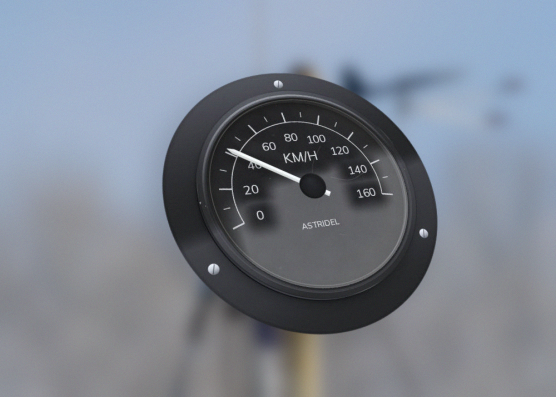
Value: 40 km/h
